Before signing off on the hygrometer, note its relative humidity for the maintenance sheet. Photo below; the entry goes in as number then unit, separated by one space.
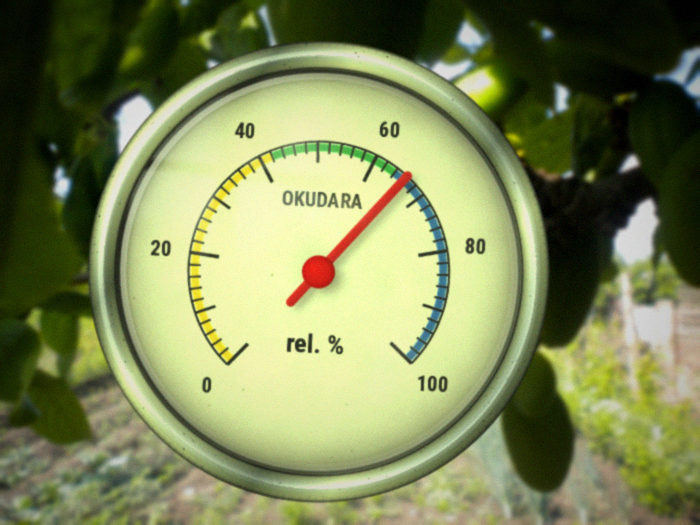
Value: 66 %
